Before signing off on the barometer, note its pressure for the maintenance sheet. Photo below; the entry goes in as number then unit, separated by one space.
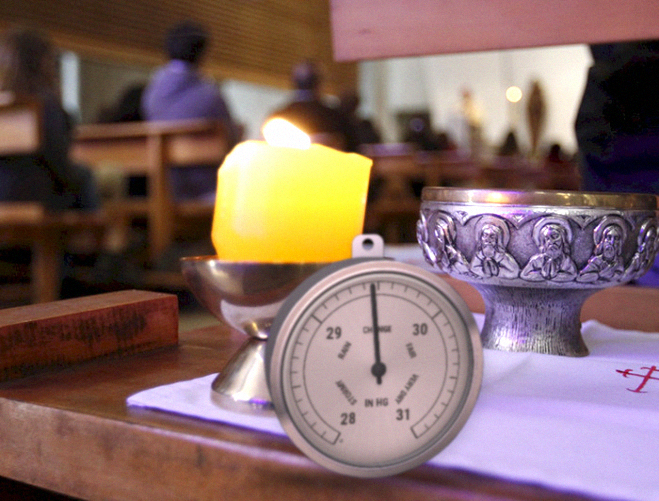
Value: 29.45 inHg
